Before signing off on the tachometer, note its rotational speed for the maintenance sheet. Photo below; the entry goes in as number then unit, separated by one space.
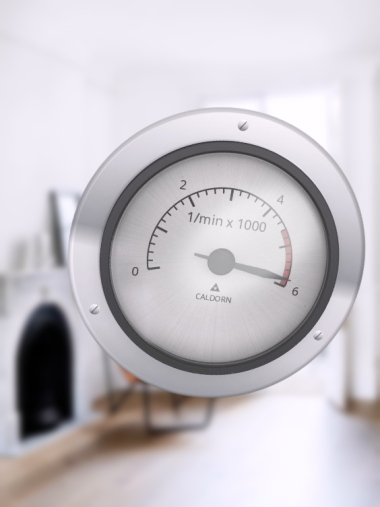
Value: 5800 rpm
